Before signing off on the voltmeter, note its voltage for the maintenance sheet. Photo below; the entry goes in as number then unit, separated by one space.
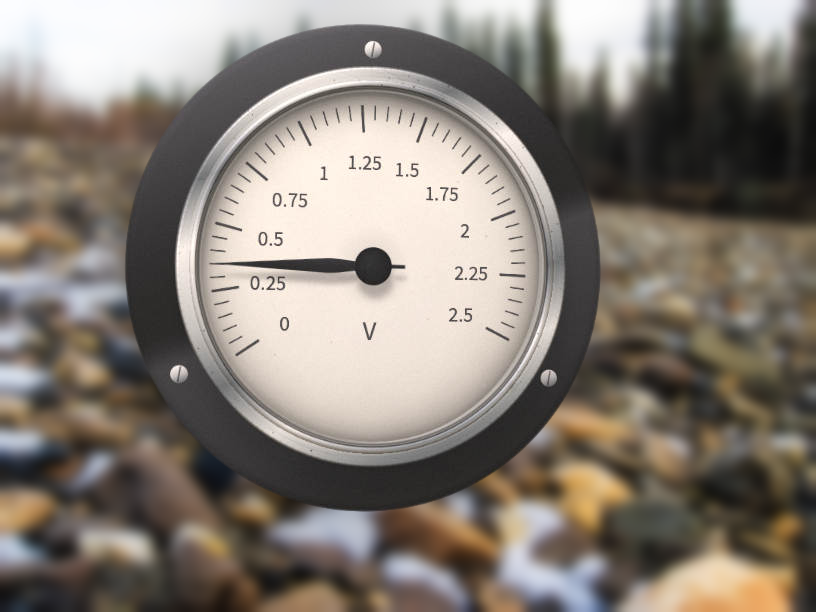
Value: 0.35 V
